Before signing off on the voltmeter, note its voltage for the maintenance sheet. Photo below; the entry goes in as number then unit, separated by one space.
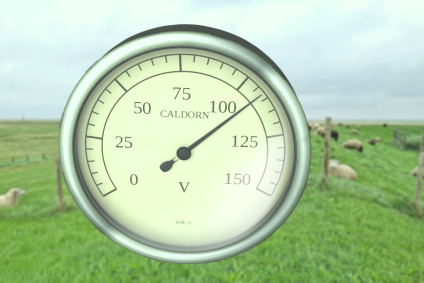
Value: 107.5 V
